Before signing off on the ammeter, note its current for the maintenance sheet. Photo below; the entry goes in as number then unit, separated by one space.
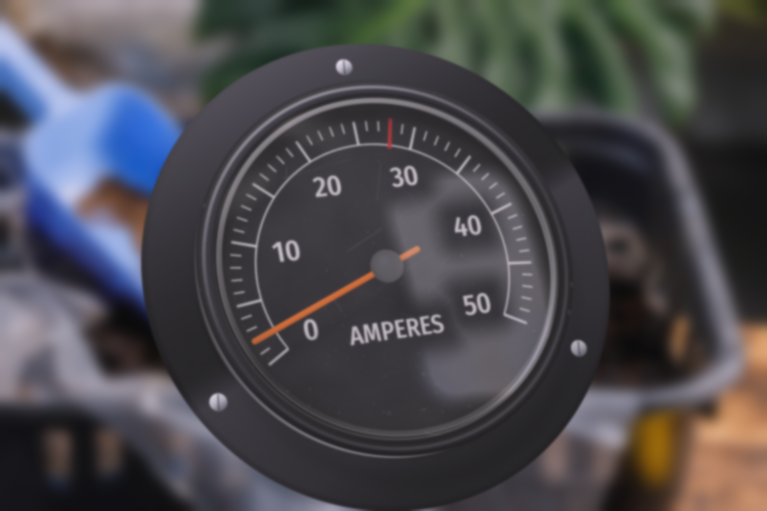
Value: 2 A
